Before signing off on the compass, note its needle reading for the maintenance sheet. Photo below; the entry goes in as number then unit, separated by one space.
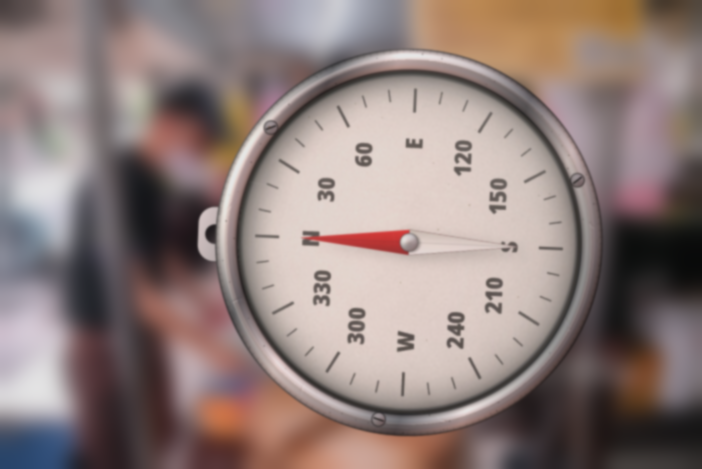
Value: 0 °
